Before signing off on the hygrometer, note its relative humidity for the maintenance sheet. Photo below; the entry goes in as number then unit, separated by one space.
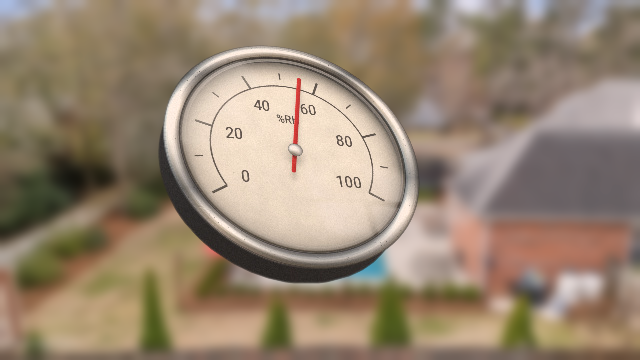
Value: 55 %
